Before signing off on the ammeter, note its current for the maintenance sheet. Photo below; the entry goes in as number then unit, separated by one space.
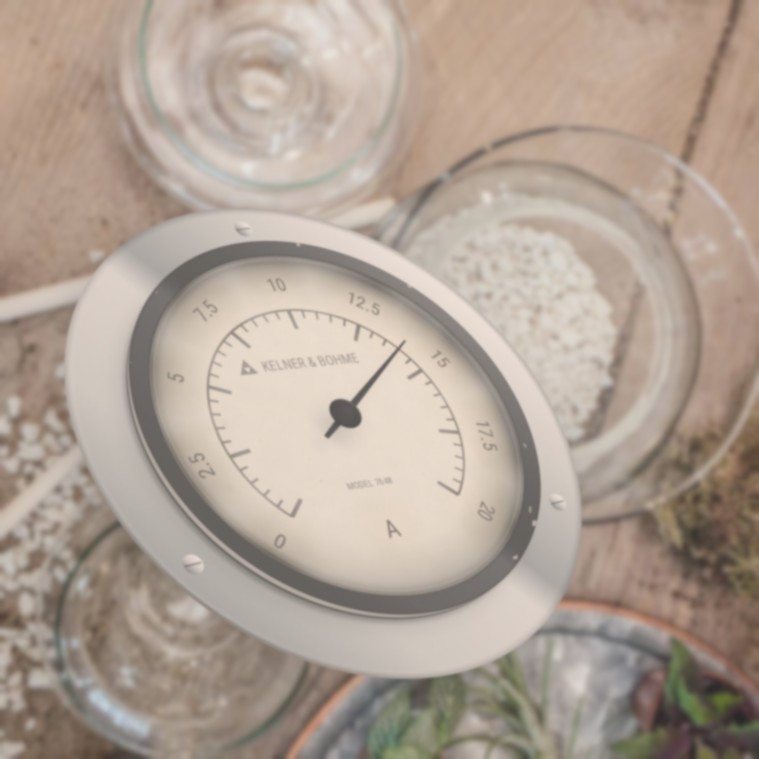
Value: 14 A
